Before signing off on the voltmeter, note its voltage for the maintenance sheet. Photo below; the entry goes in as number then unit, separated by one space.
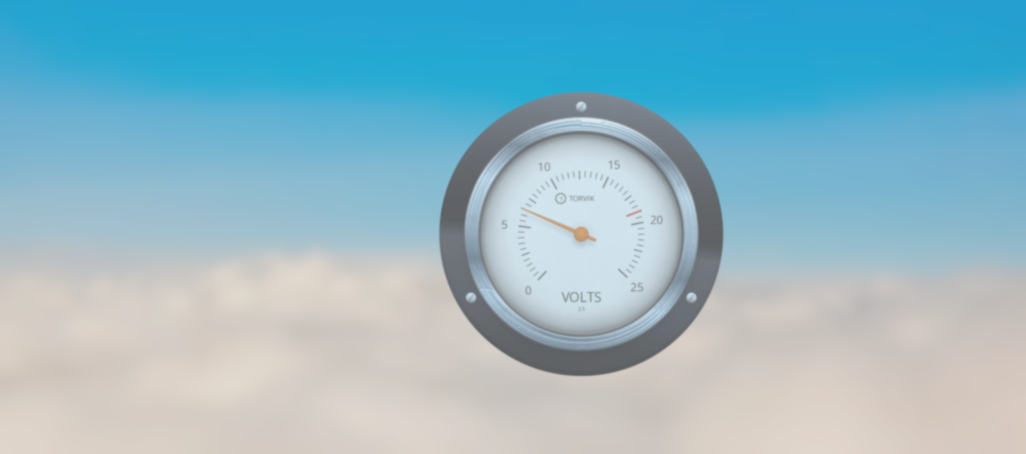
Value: 6.5 V
